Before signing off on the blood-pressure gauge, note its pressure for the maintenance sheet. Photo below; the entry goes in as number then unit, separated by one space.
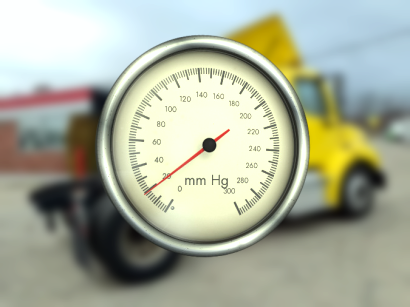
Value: 20 mmHg
